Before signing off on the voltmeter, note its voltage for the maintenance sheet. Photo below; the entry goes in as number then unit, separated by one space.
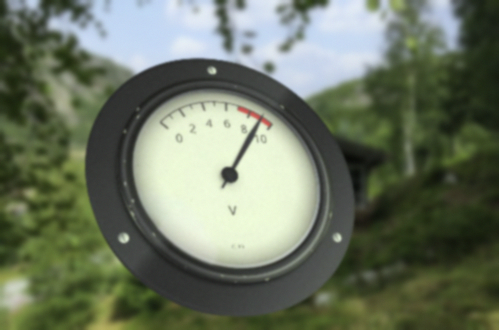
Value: 9 V
